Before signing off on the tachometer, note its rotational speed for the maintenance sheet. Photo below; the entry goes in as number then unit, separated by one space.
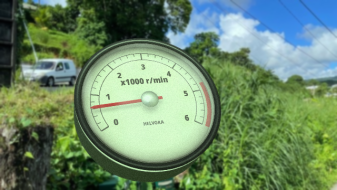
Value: 600 rpm
